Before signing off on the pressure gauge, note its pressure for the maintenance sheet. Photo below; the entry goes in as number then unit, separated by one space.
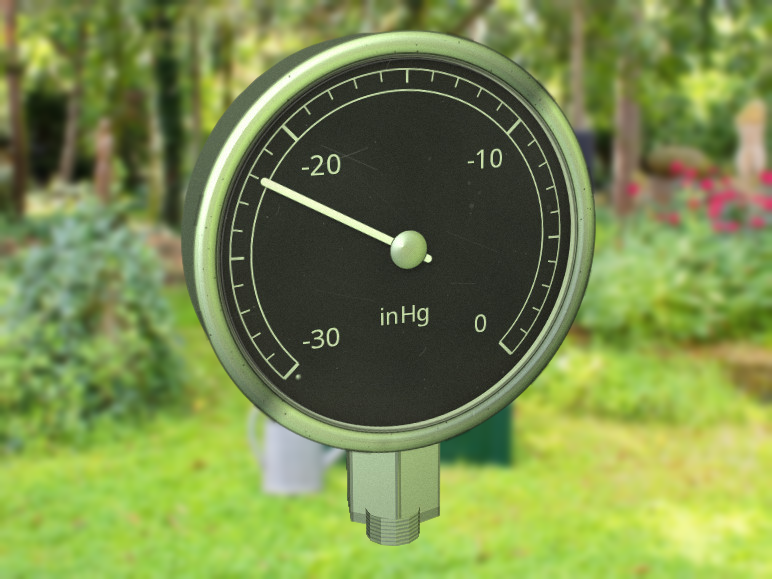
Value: -22 inHg
